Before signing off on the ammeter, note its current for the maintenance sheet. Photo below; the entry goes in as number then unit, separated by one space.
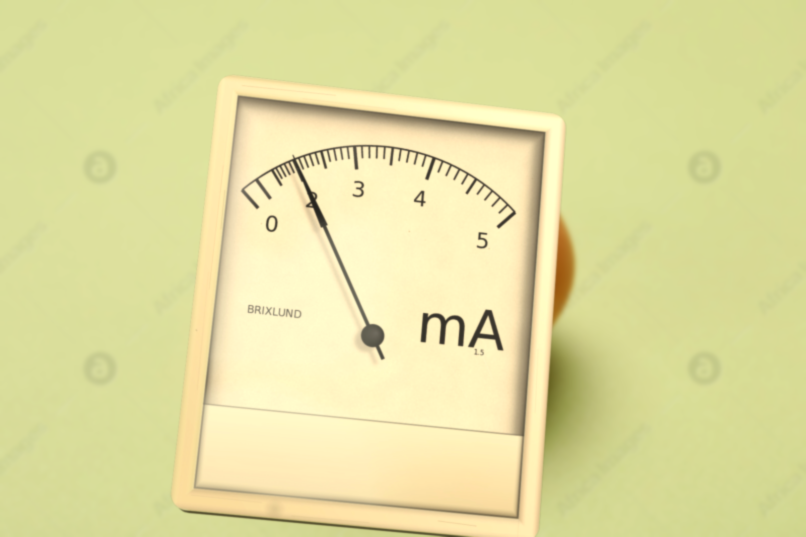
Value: 2 mA
